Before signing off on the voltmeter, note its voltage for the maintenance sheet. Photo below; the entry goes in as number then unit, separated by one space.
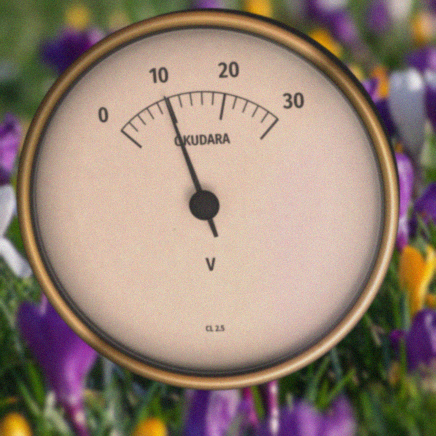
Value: 10 V
